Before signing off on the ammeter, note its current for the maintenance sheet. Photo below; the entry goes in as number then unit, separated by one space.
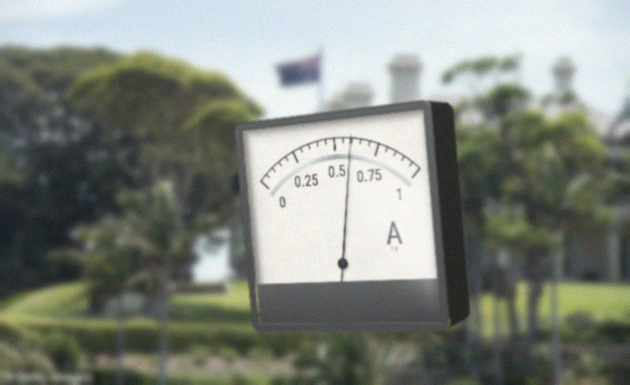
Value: 0.6 A
